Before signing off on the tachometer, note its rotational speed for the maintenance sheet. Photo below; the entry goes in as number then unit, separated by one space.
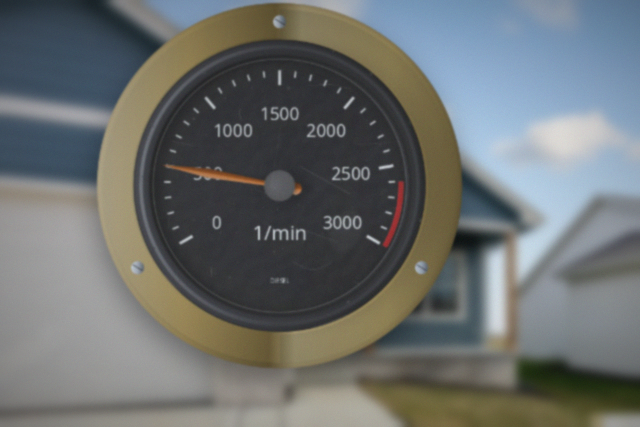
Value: 500 rpm
